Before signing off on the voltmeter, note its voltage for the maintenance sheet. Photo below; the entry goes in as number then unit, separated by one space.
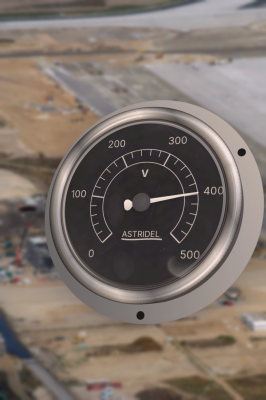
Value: 400 V
